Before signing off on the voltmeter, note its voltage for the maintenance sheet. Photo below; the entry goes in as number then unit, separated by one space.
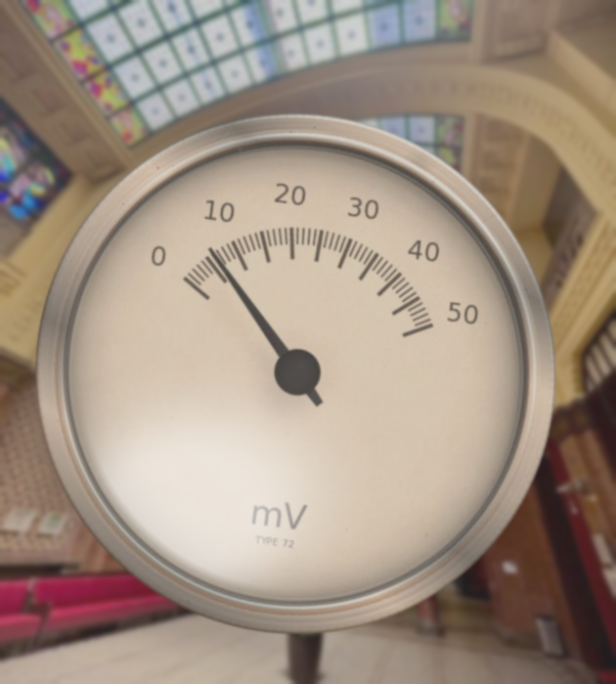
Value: 6 mV
